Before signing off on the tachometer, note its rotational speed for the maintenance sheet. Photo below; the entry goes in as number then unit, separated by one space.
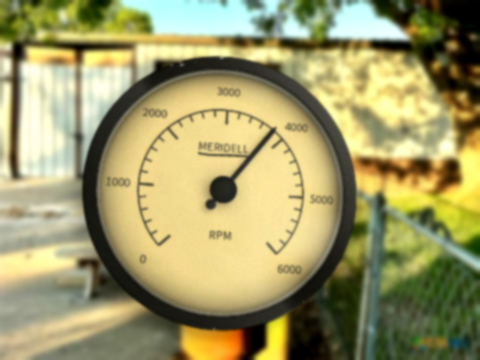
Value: 3800 rpm
